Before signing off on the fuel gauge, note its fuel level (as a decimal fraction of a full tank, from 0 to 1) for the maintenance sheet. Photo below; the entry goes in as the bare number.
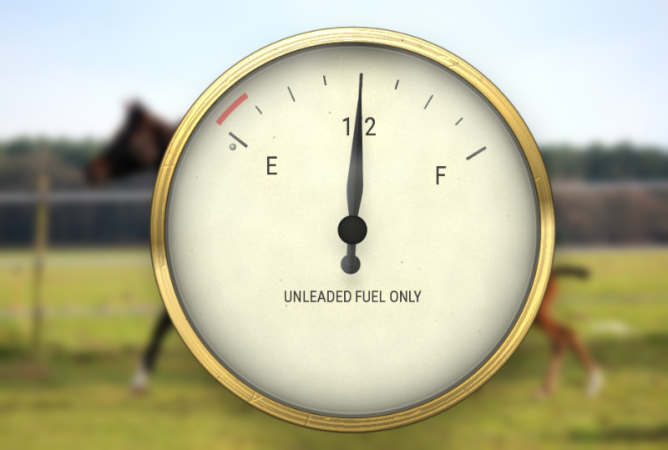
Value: 0.5
